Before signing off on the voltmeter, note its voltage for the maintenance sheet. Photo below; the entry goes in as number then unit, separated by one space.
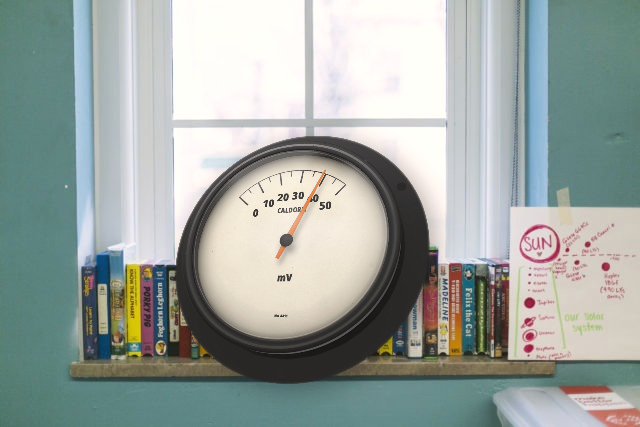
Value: 40 mV
